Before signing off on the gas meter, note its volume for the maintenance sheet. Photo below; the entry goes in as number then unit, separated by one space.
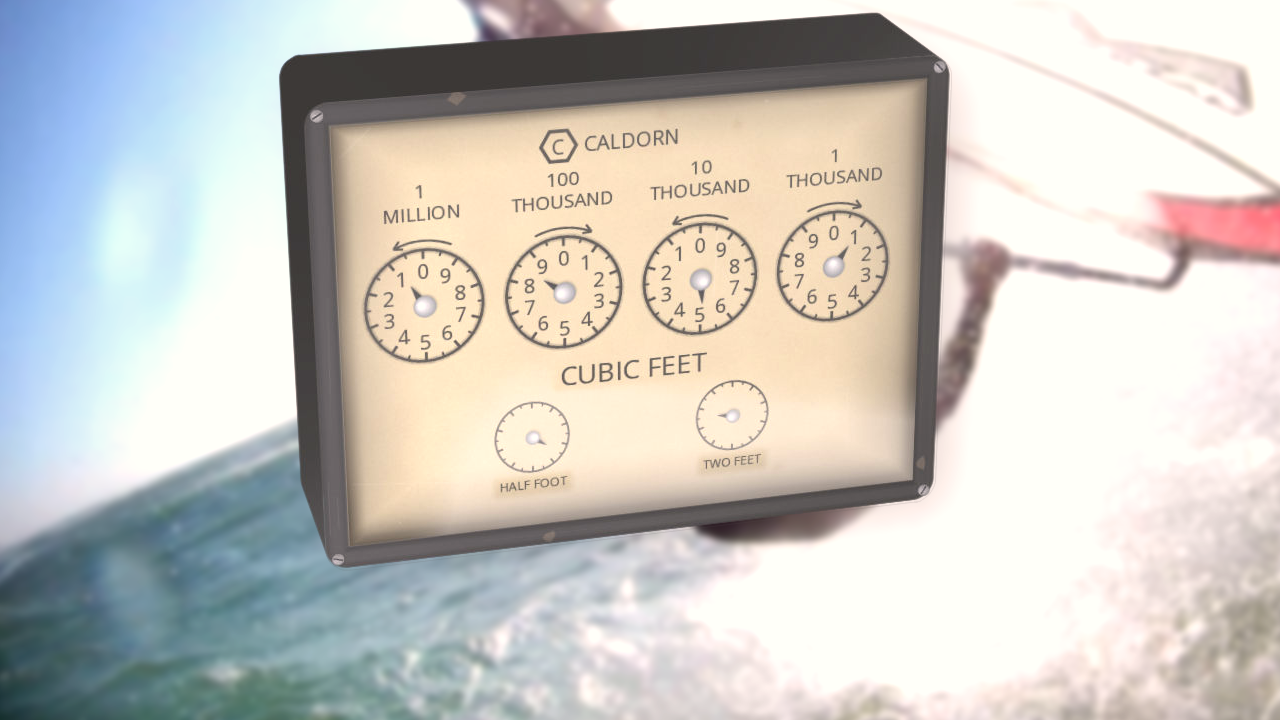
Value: 85100 ft³
